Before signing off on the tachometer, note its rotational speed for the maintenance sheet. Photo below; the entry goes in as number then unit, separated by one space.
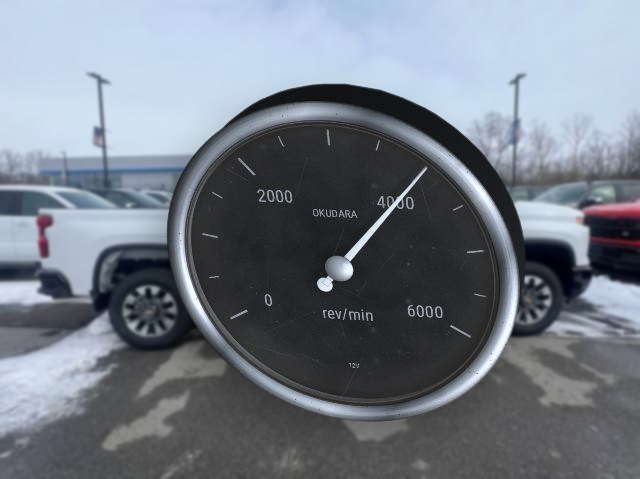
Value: 4000 rpm
